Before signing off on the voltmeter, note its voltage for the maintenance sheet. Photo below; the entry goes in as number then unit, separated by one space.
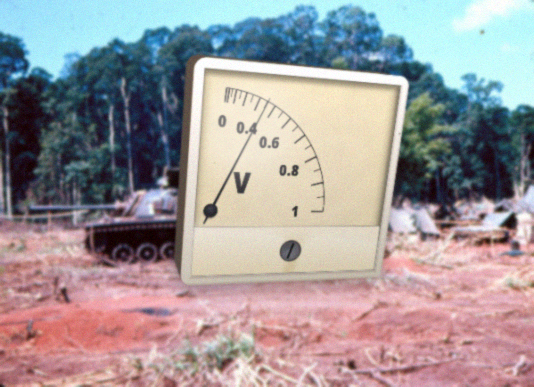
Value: 0.45 V
